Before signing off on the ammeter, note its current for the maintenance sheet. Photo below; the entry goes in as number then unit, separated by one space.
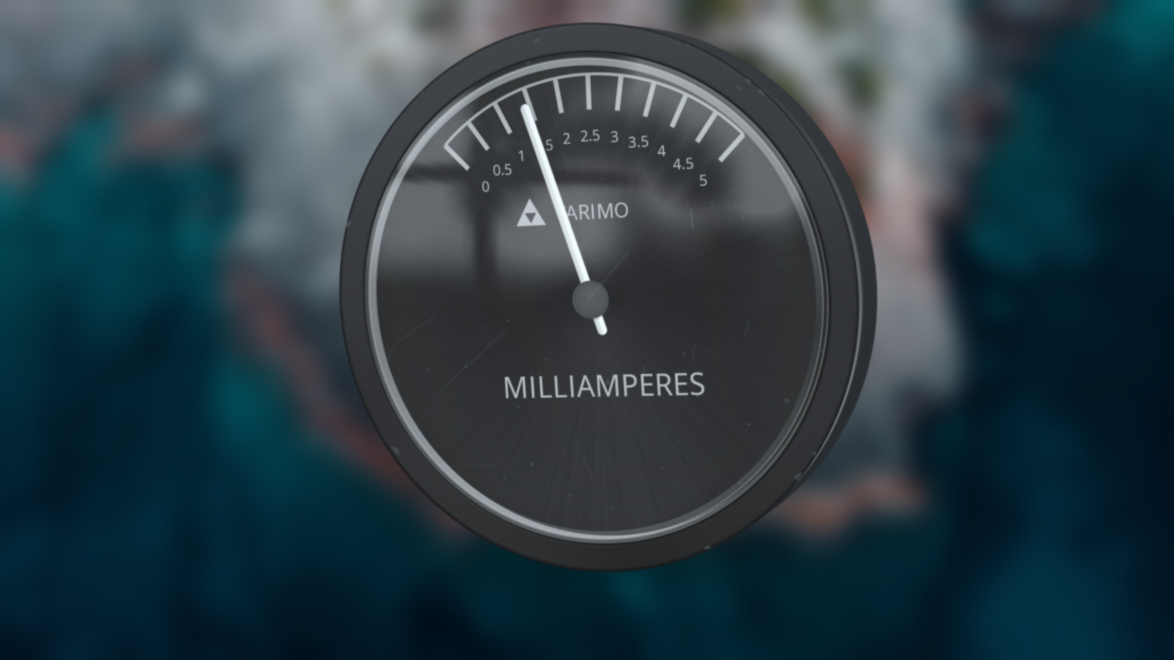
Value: 1.5 mA
